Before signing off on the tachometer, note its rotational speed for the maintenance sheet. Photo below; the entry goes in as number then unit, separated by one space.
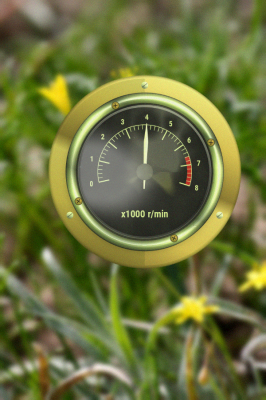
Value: 4000 rpm
